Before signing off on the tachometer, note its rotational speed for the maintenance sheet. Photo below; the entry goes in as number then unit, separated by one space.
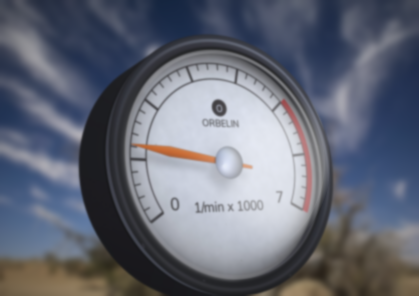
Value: 1200 rpm
